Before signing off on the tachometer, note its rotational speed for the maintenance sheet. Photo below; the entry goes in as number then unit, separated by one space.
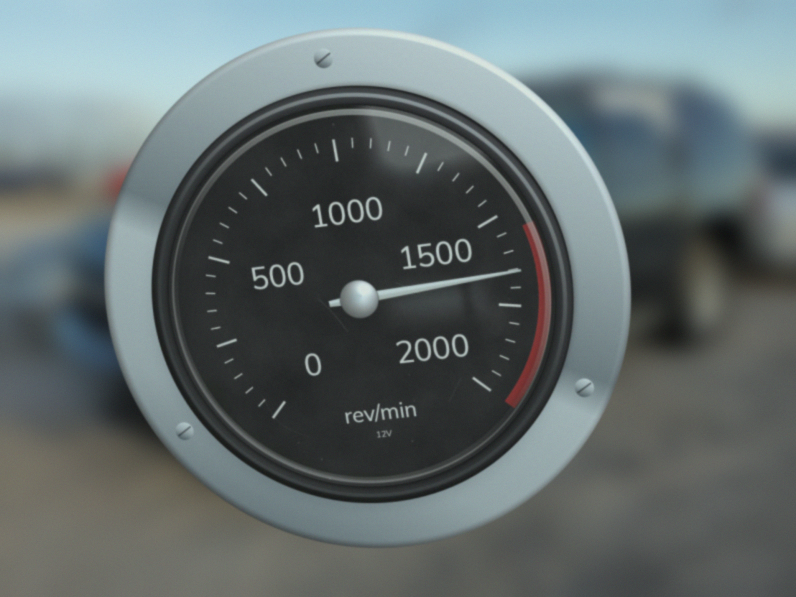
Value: 1650 rpm
